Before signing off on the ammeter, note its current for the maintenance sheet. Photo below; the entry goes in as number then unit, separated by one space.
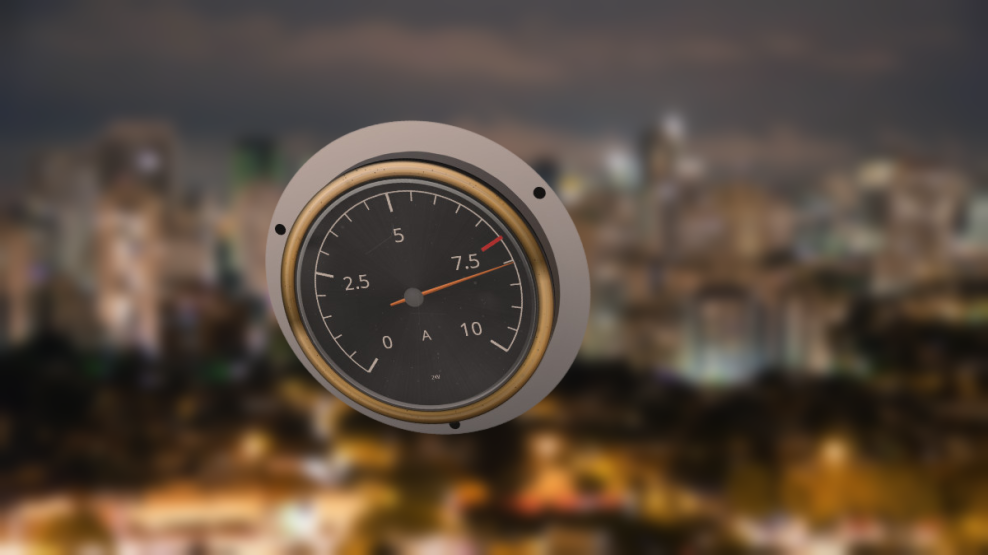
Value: 8 A
